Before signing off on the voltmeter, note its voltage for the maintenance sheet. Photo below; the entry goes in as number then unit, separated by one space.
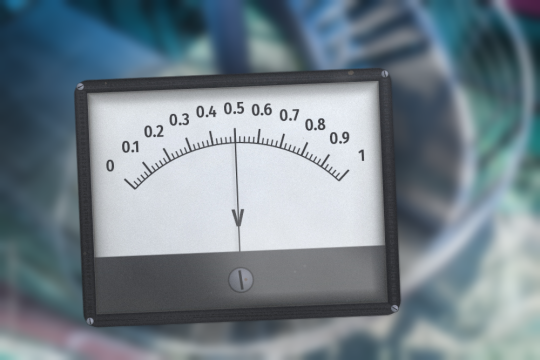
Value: 0.5 V
